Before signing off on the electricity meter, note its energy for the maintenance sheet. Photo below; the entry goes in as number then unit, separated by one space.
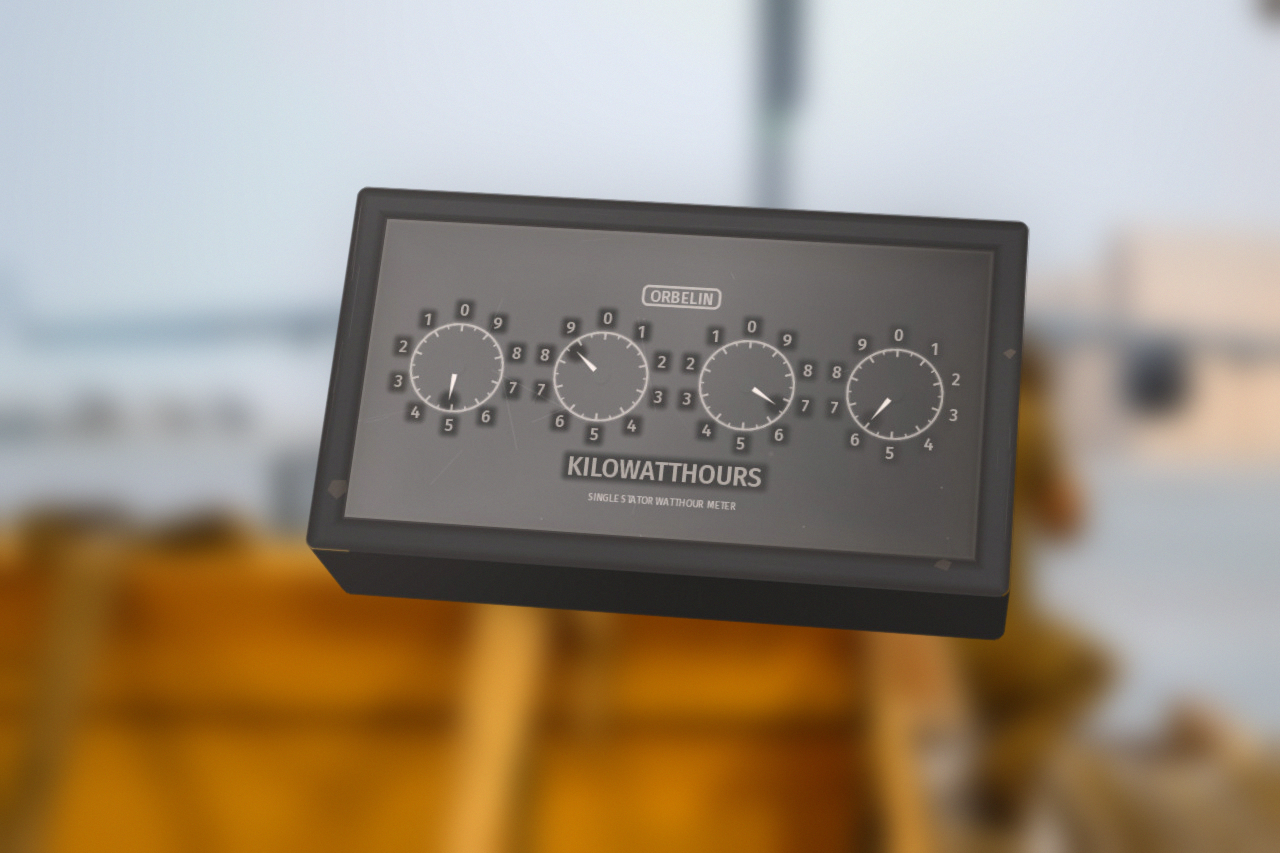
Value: 4866 kWh
